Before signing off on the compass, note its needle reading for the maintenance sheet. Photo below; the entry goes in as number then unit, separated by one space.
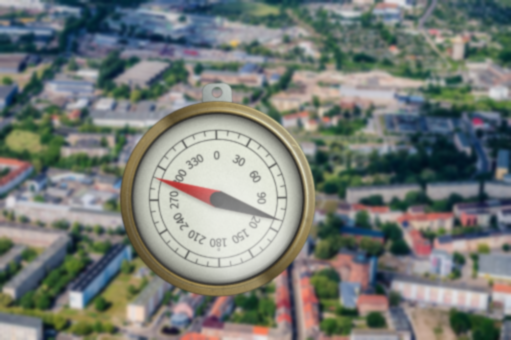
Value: 290 °
